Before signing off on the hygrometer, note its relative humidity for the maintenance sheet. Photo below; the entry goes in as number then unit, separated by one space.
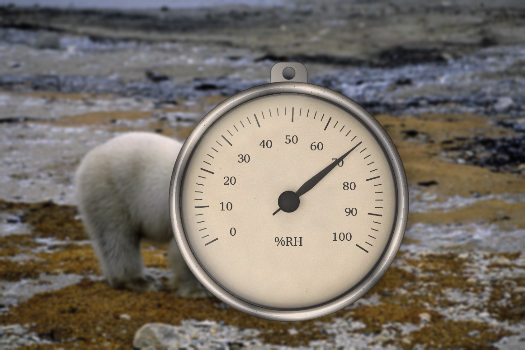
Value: 70 %
